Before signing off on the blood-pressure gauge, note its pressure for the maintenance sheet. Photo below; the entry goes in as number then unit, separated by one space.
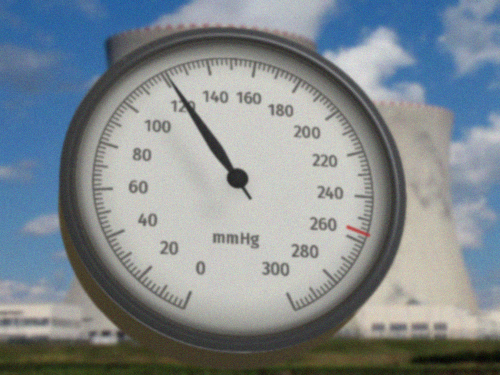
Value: 120 mmHg
